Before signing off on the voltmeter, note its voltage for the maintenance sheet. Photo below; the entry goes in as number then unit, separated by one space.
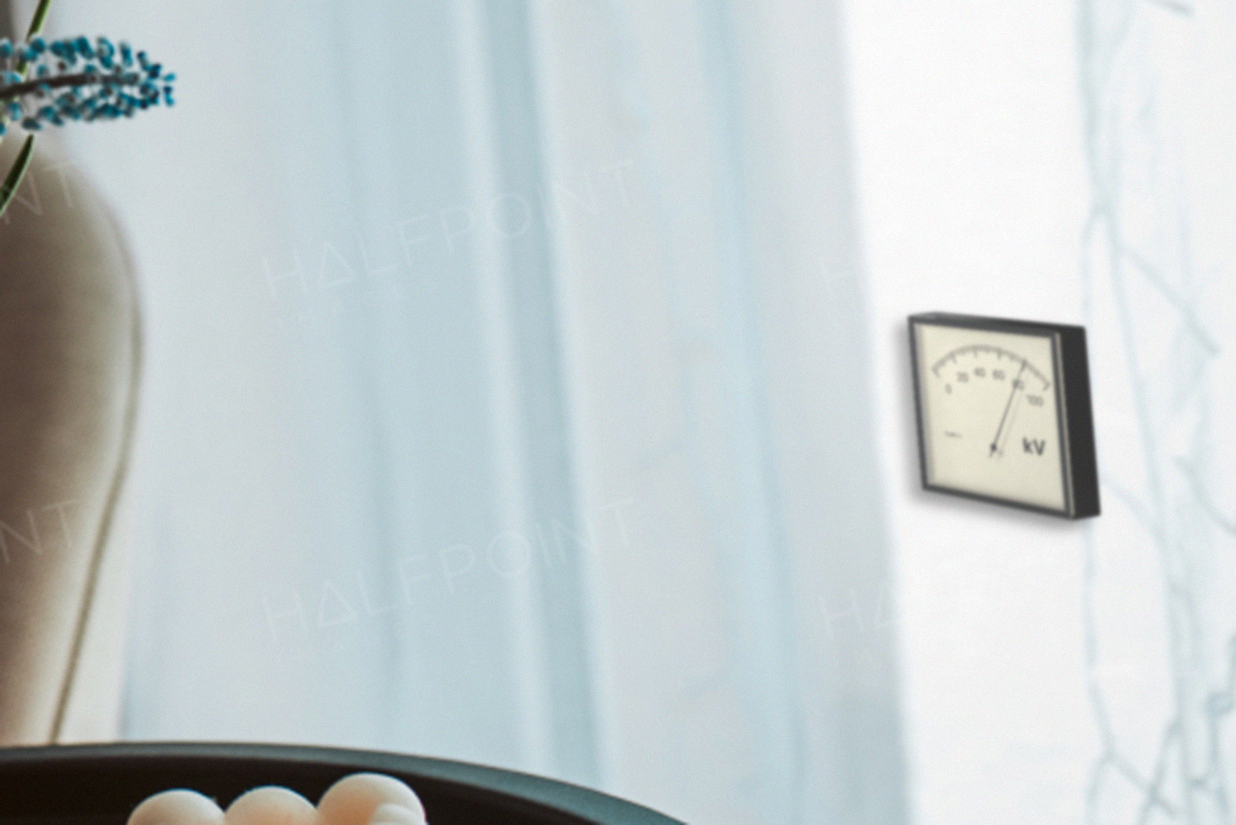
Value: 80 kV
